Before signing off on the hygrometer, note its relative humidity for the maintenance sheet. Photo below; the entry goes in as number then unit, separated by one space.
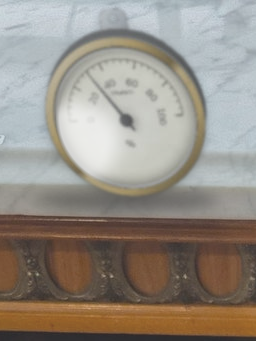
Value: 32 %
